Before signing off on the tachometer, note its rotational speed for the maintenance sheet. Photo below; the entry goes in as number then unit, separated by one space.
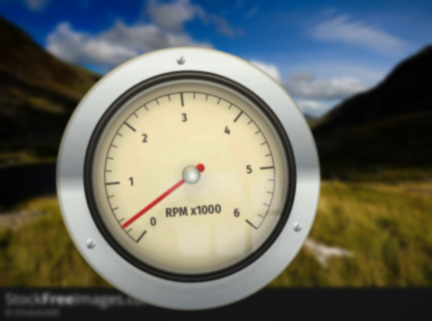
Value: 300 rpm
